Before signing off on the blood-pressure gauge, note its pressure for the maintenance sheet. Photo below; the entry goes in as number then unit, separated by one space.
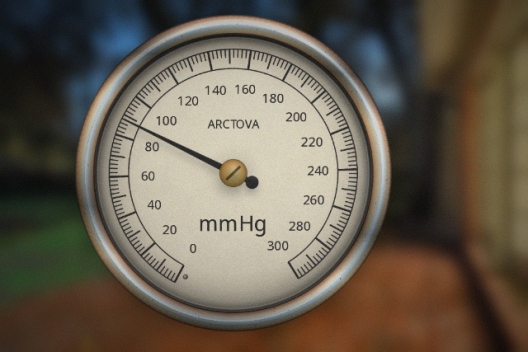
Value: 88 mmHg
